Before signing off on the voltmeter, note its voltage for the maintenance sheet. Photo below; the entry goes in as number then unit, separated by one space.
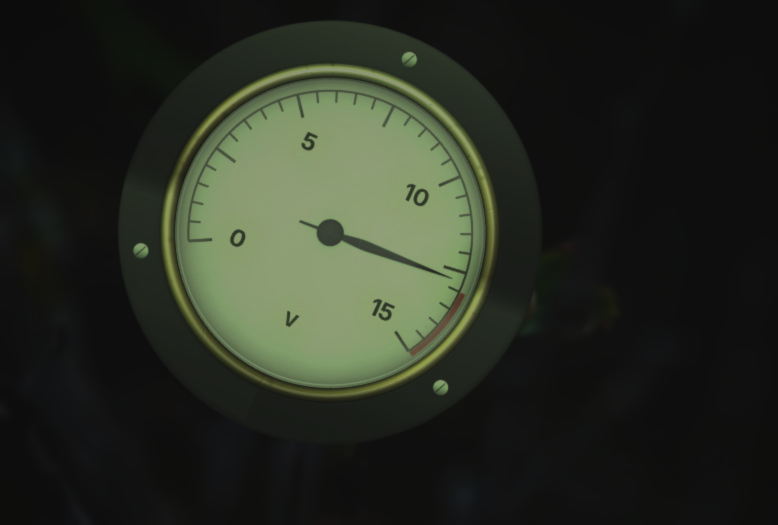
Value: 12.75 V
